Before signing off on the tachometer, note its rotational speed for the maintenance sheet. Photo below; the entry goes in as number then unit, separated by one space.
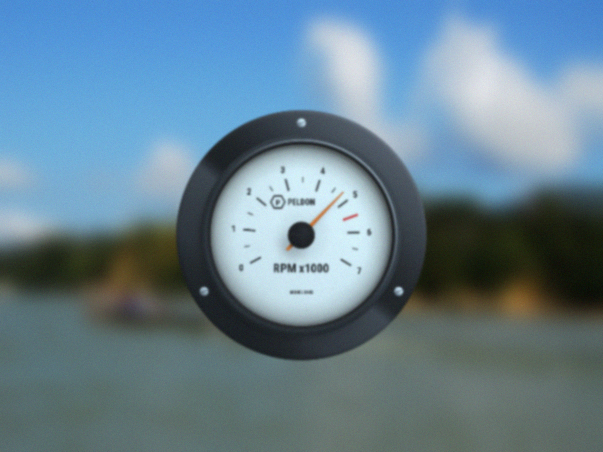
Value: 4750 rpm
